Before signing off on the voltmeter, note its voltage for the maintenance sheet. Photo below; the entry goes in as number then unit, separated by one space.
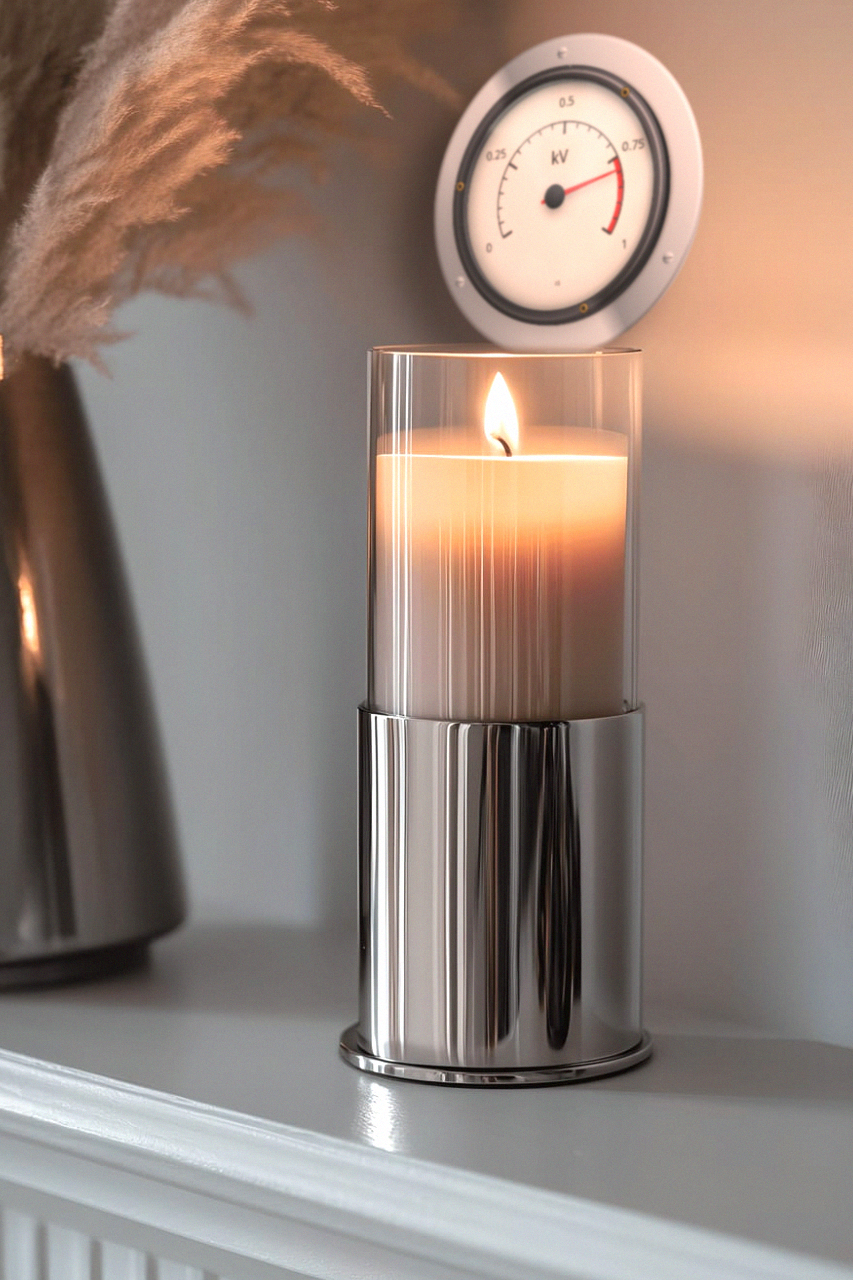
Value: 0.8 kV
